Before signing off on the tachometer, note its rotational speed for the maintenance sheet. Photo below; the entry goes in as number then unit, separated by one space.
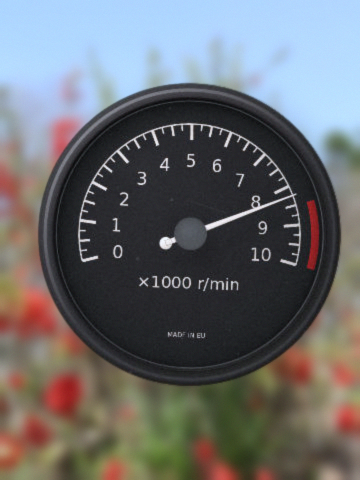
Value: 8250 rpm
